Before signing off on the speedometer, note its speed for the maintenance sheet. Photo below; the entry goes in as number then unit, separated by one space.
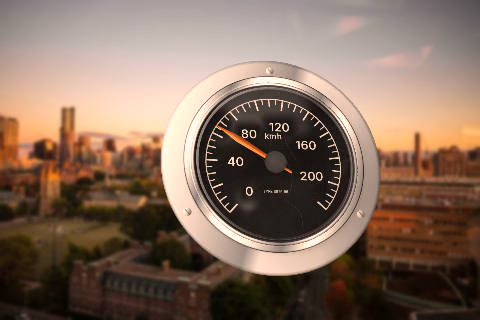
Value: 65 km/h
